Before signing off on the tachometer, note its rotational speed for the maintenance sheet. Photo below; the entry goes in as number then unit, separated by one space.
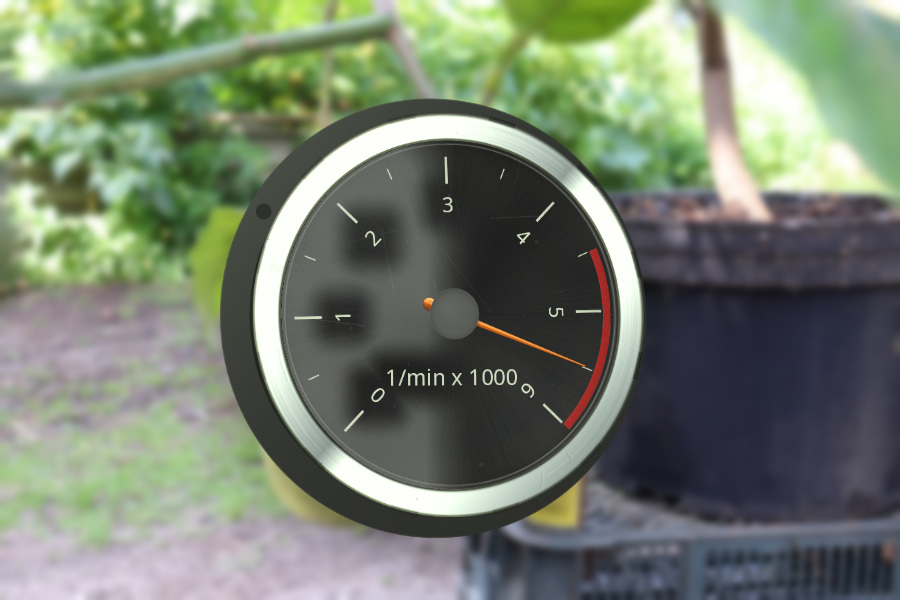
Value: 5500 rpm
